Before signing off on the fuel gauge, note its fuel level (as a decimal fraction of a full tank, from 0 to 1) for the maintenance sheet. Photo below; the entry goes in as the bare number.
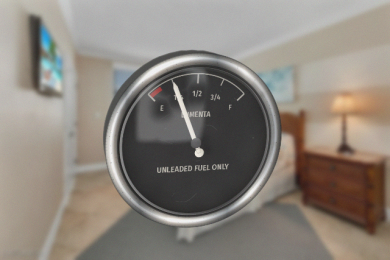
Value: 0.25
